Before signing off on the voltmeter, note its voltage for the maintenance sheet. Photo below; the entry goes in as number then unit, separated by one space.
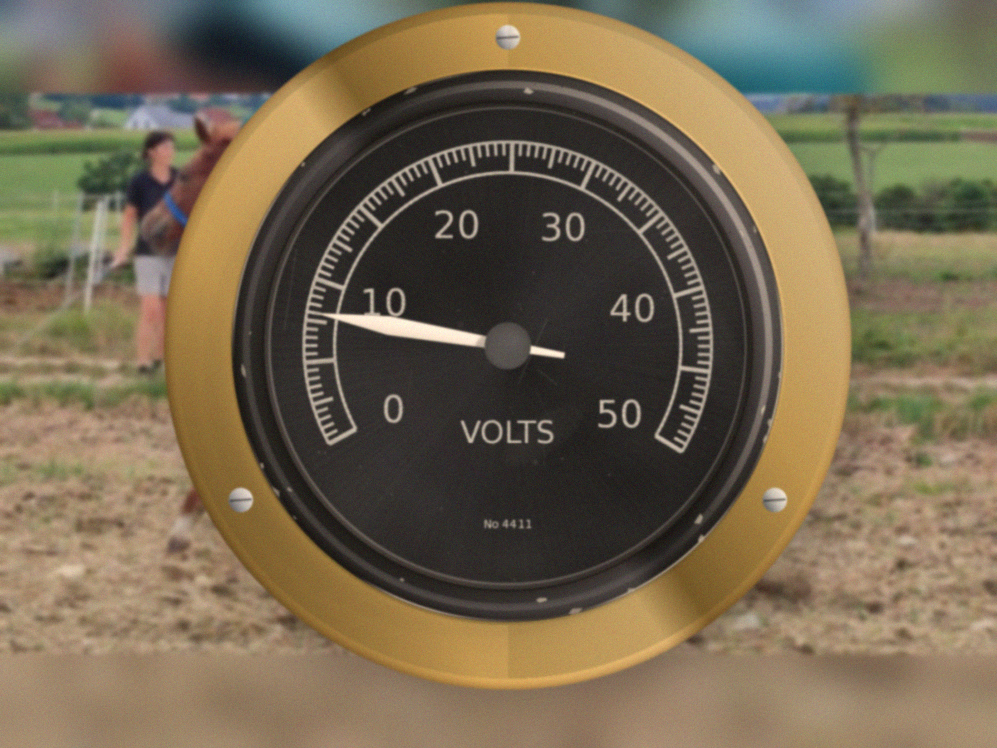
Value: 8 V
